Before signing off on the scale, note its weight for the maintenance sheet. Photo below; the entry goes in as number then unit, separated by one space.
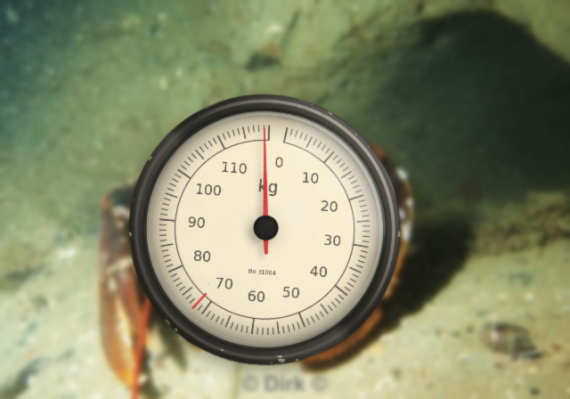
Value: 119 kg
